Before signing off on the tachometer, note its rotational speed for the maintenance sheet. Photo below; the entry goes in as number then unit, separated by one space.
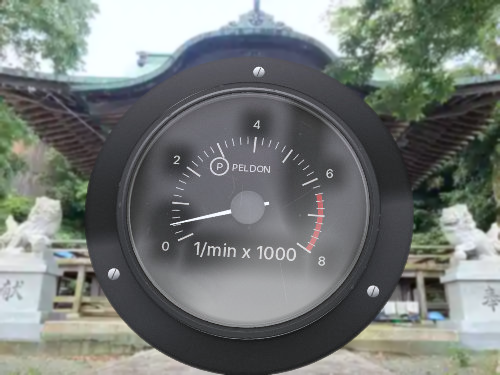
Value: 400 rpm
